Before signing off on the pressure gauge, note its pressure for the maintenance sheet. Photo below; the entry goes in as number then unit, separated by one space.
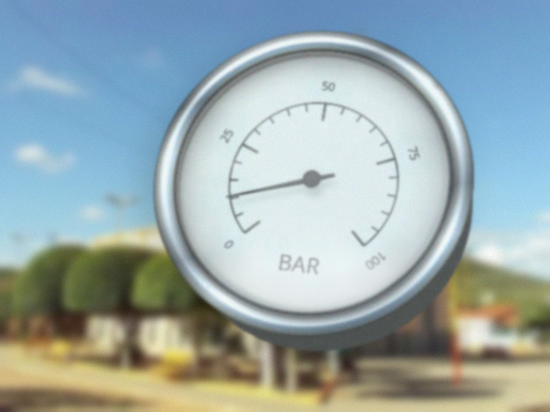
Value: 10 bar
